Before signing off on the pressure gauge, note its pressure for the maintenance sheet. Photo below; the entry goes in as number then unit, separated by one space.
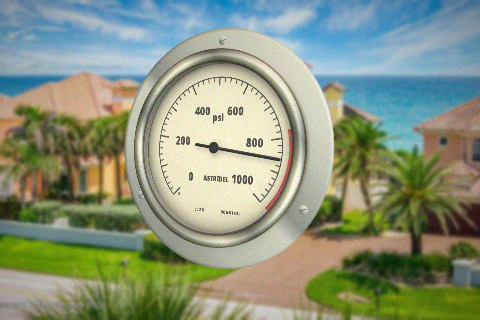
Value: 860 psi
